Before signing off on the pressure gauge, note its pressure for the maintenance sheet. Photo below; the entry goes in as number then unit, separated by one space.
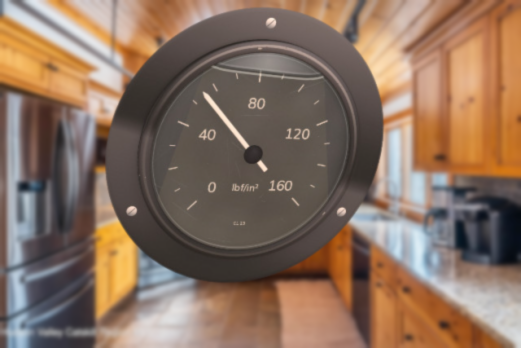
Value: 55 psi
